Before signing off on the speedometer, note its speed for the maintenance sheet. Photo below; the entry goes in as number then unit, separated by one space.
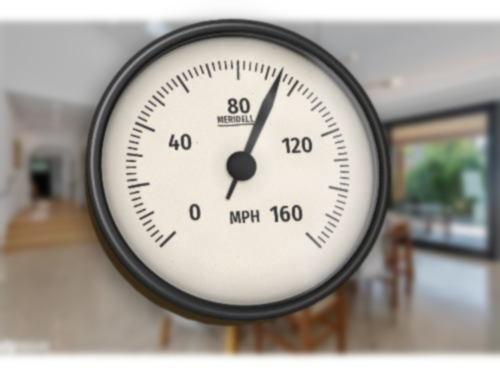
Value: 94 mph
